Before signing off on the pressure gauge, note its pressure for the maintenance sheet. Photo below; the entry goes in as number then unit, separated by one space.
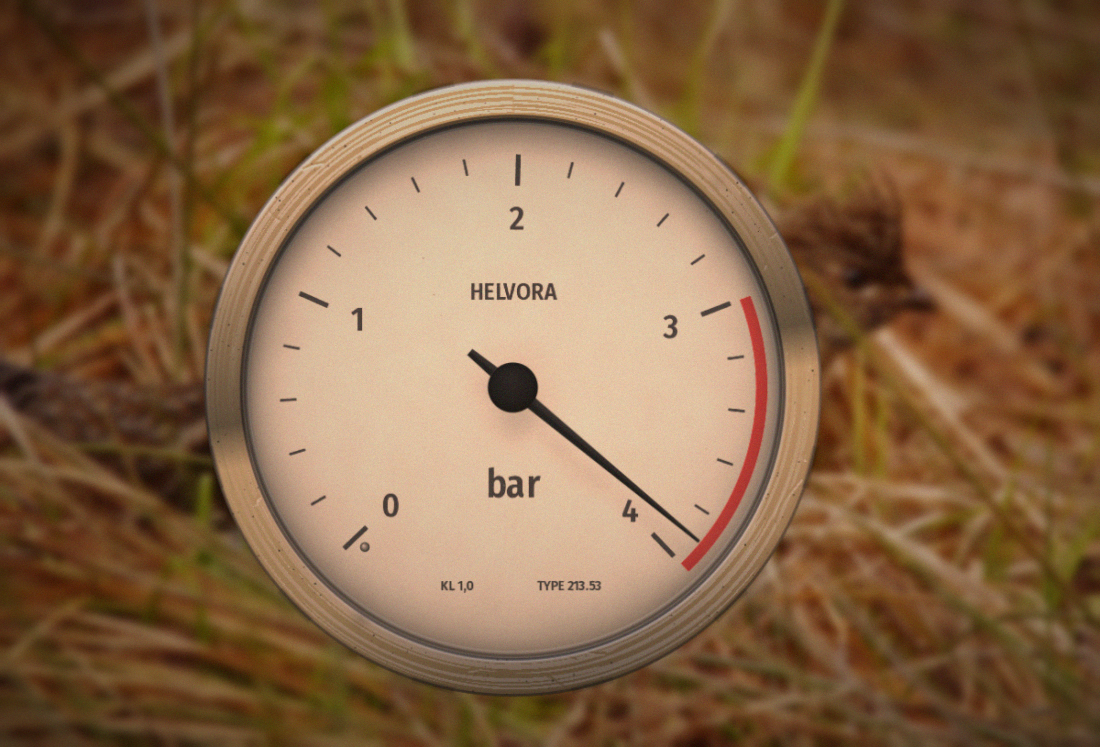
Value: 3.9 bar
